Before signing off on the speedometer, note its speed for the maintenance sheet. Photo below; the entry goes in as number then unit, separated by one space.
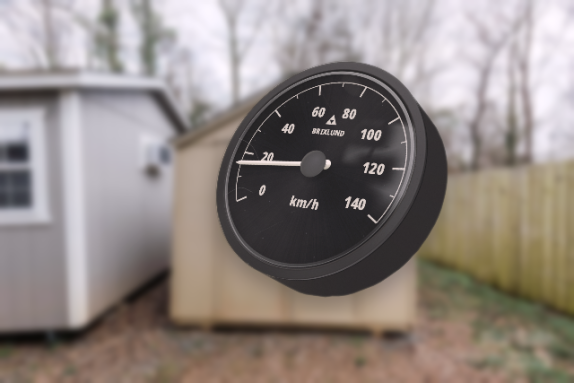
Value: 15 km/h
